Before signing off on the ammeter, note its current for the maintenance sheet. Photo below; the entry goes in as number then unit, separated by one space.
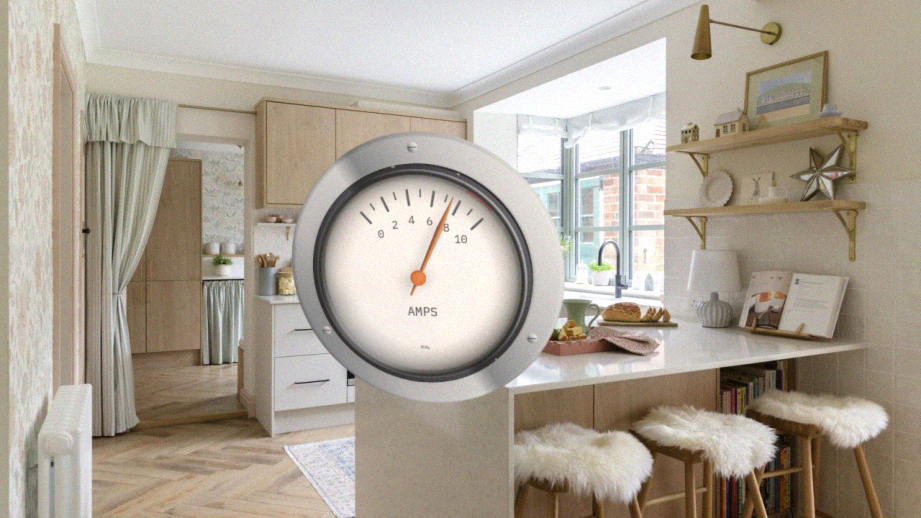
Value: 7.5 A
